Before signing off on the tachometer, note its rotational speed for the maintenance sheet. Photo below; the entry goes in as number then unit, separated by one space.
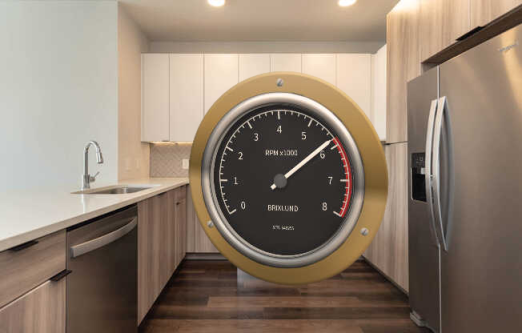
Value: 5800 rpm
